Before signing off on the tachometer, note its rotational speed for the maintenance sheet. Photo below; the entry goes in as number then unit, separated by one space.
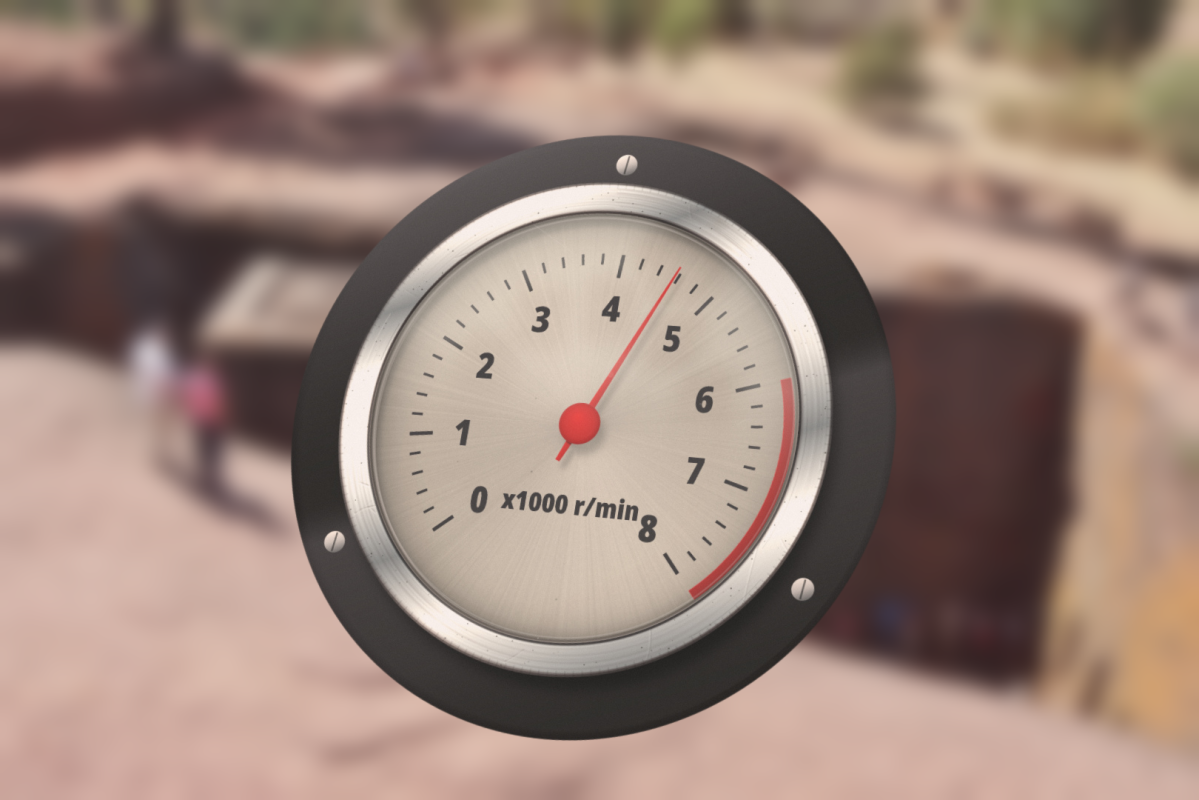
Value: 4600 rpm
